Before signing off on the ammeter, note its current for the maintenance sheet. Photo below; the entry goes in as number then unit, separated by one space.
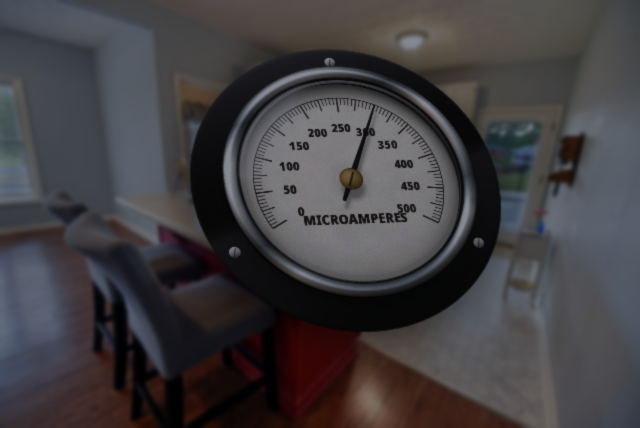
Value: 300 µA
